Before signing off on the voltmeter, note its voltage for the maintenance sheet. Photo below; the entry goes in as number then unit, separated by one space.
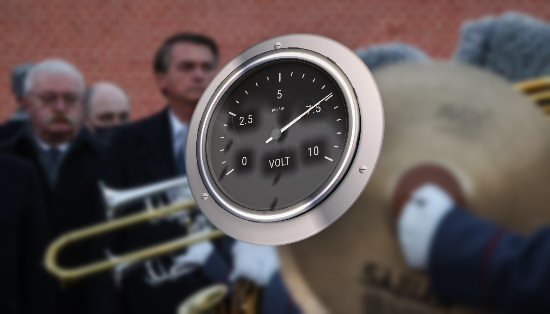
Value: 7.5 V
